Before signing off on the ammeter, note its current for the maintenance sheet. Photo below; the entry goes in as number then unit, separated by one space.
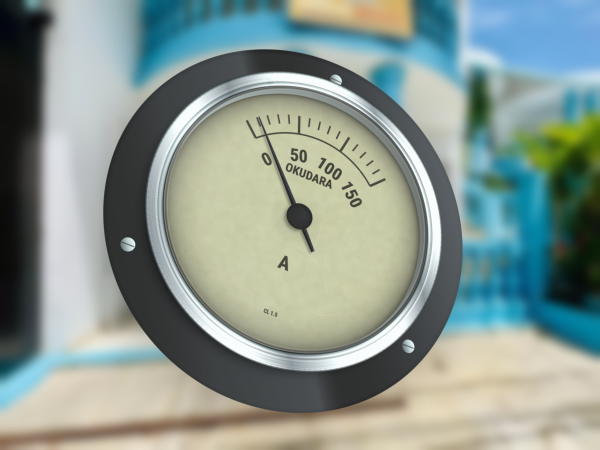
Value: 10 A
